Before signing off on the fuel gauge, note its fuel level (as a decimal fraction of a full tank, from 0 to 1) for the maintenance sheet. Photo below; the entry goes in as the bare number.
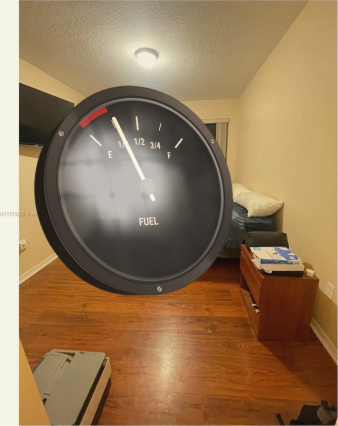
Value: 0.25
